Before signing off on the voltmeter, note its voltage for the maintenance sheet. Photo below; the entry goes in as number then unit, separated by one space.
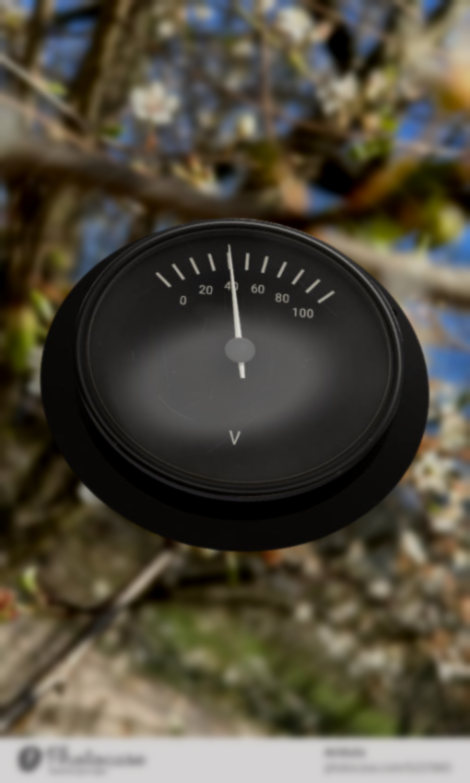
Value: 40 V
